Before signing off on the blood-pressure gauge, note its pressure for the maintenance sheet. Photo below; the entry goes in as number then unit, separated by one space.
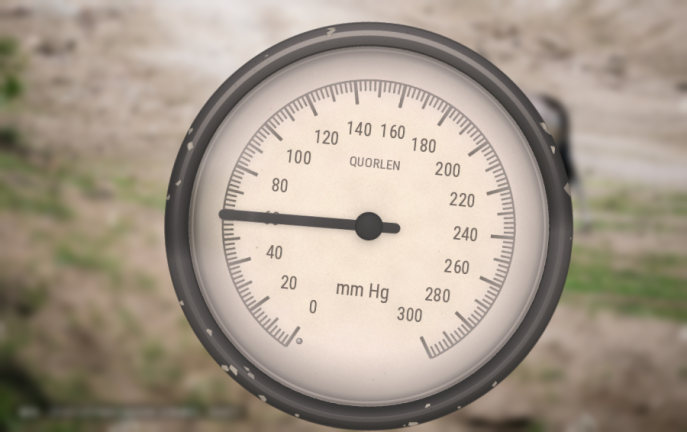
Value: 60 mmHg
